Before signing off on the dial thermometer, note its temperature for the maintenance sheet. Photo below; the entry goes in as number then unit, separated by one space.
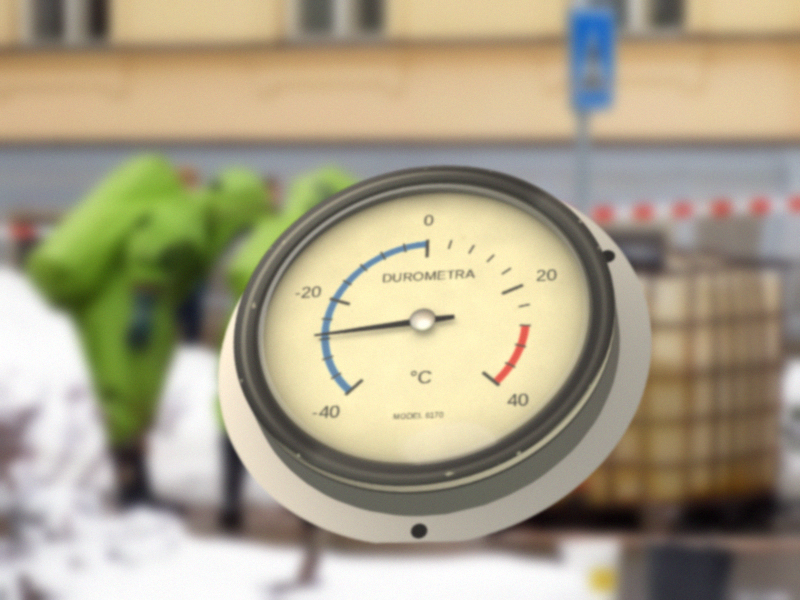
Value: -28 °C
